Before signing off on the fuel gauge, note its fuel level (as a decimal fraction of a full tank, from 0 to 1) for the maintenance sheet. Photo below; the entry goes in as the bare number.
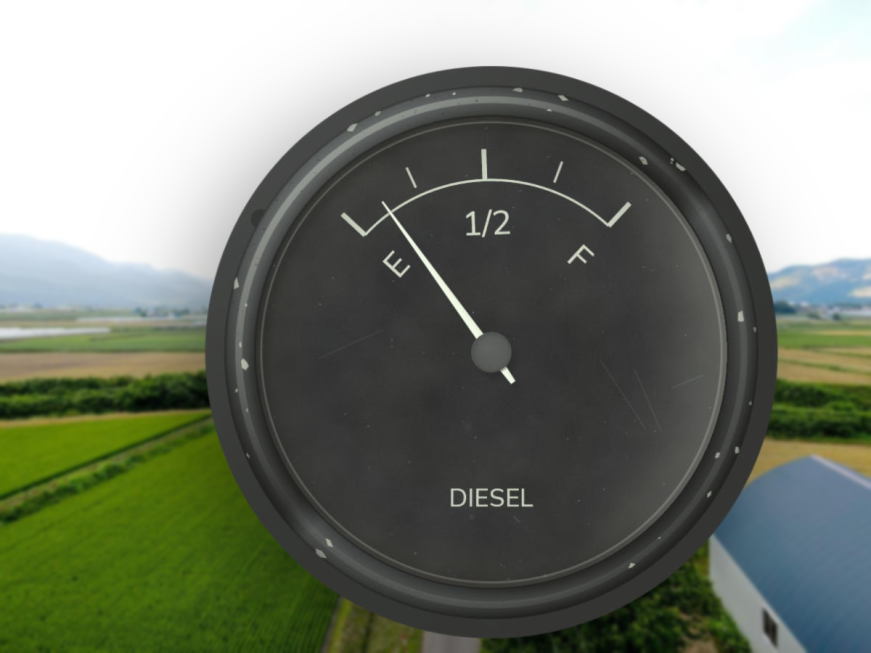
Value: 0.125
